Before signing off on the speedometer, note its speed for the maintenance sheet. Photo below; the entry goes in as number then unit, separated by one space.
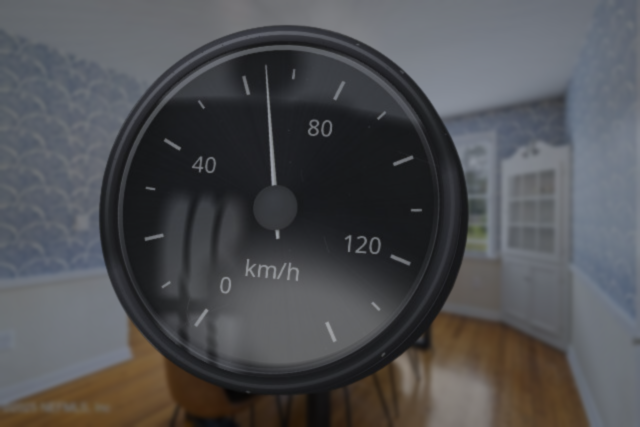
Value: 65 km/h
